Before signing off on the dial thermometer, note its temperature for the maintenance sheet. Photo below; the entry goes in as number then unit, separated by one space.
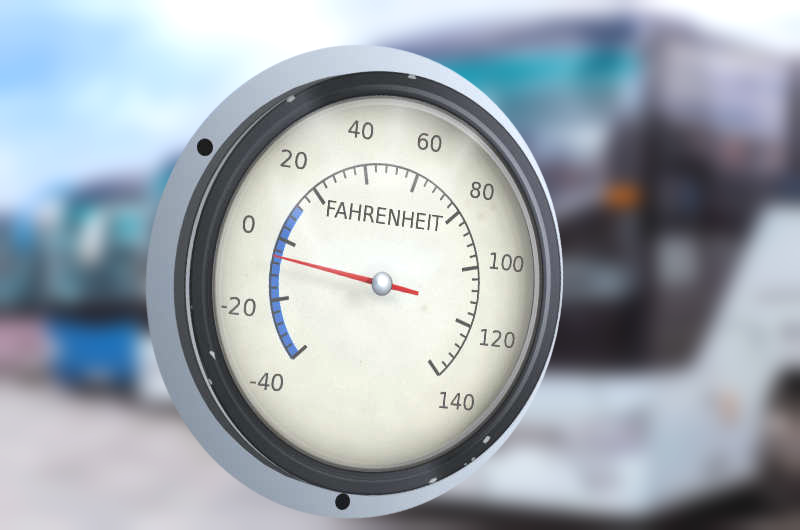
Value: -6 °F
